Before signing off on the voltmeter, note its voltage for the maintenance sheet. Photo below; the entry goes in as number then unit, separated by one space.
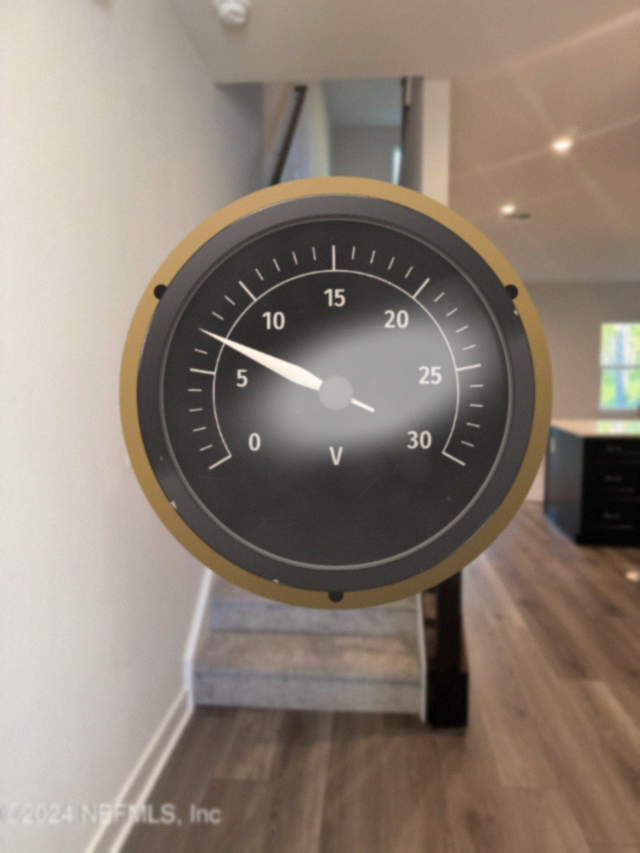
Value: 7 V
